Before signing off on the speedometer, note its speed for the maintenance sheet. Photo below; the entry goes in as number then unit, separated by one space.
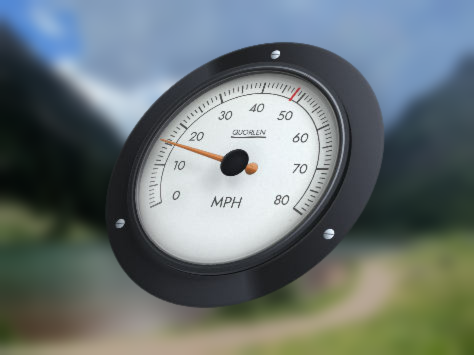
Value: 15 mph
